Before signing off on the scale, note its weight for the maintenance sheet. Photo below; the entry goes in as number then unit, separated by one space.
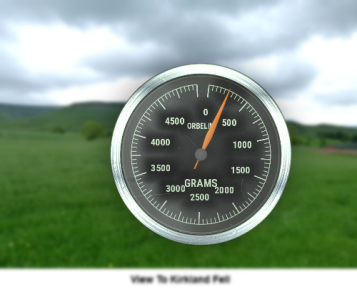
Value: 250 g
